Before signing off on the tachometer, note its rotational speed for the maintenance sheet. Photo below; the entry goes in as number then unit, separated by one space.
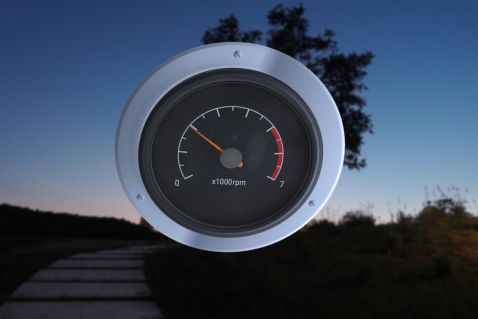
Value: 2000 rpm
